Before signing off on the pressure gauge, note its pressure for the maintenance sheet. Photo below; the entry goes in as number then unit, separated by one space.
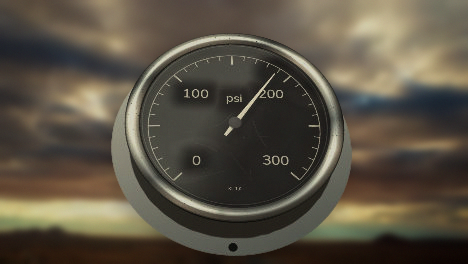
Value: 190 psi
